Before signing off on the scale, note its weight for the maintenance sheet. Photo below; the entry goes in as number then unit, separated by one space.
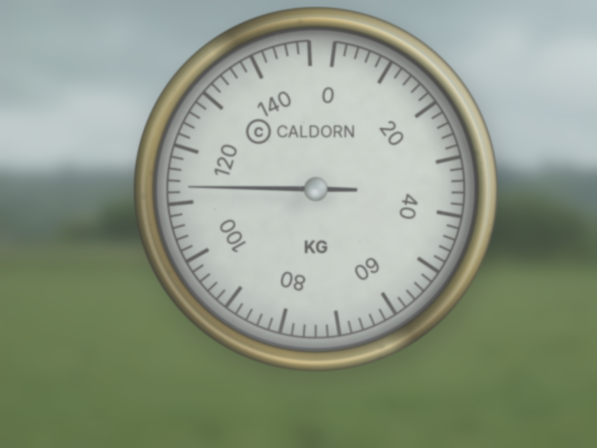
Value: 113 kg
